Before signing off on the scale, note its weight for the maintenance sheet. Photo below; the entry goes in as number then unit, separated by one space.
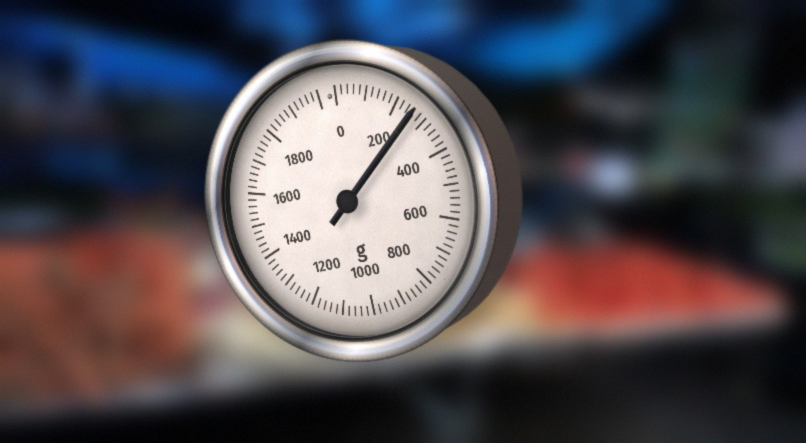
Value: 260 g
